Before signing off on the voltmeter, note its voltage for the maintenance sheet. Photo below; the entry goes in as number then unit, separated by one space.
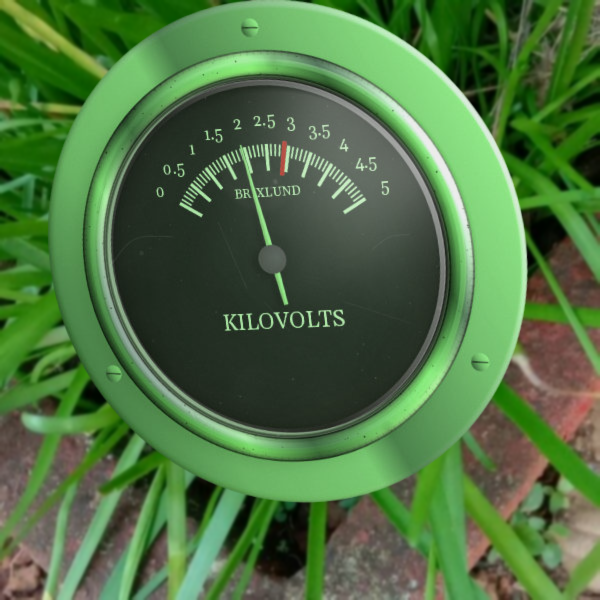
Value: 2 kV
